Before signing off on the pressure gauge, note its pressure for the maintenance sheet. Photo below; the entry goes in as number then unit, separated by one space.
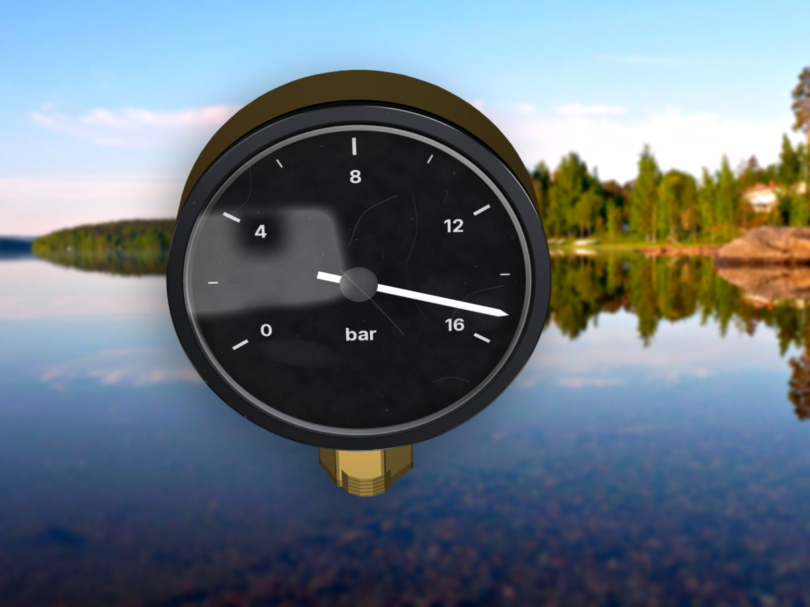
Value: 15 bar
